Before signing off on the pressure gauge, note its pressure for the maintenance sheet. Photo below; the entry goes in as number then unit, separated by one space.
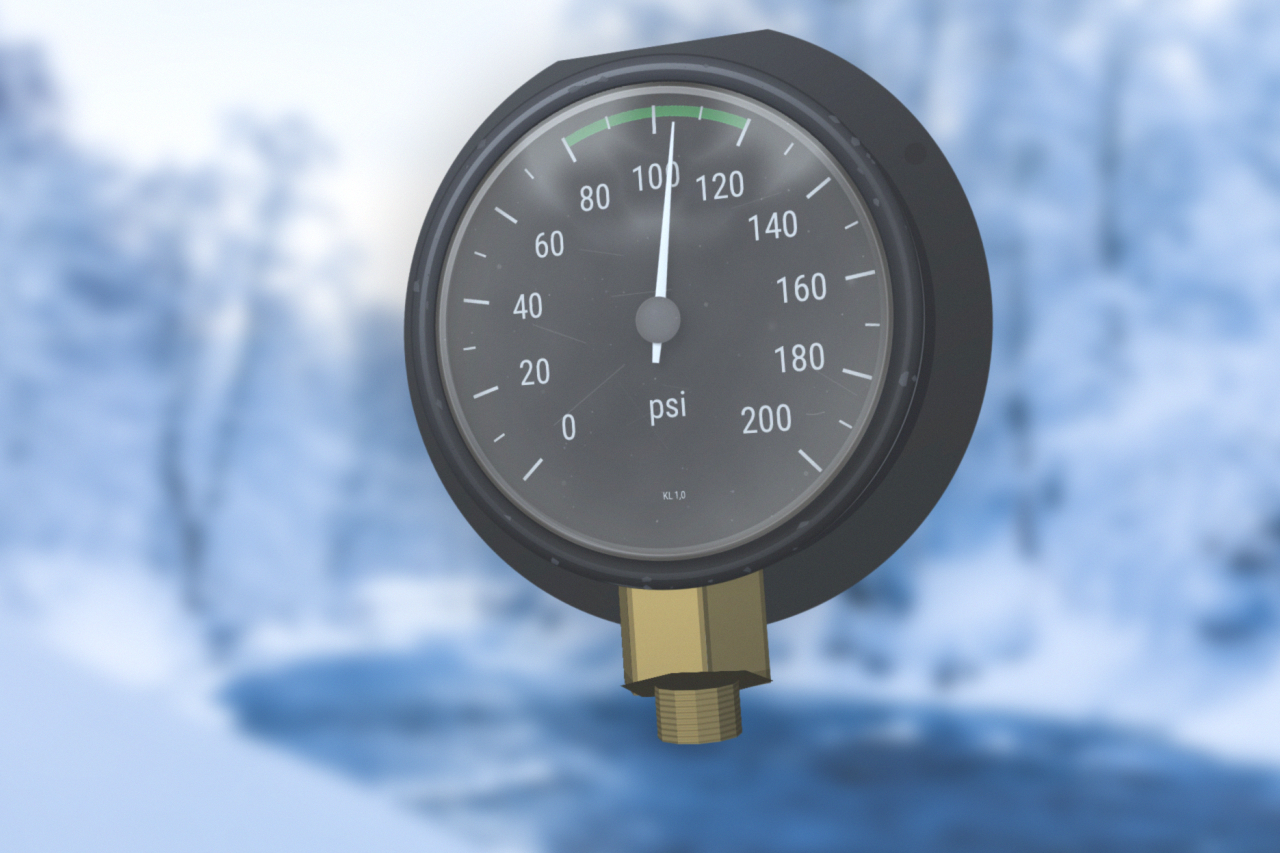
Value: 105 psi
